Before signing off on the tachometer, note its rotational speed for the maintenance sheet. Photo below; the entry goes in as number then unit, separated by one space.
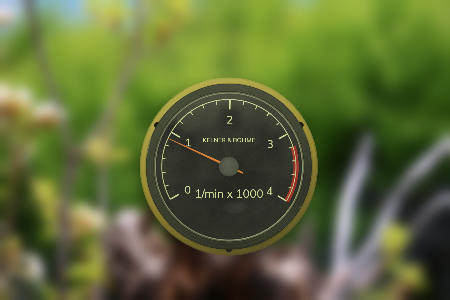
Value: 900 rpm
